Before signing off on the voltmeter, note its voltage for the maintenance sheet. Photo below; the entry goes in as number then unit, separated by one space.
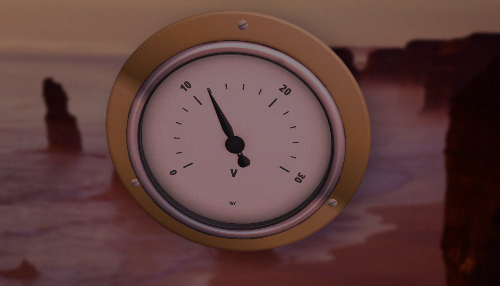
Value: 12 V
